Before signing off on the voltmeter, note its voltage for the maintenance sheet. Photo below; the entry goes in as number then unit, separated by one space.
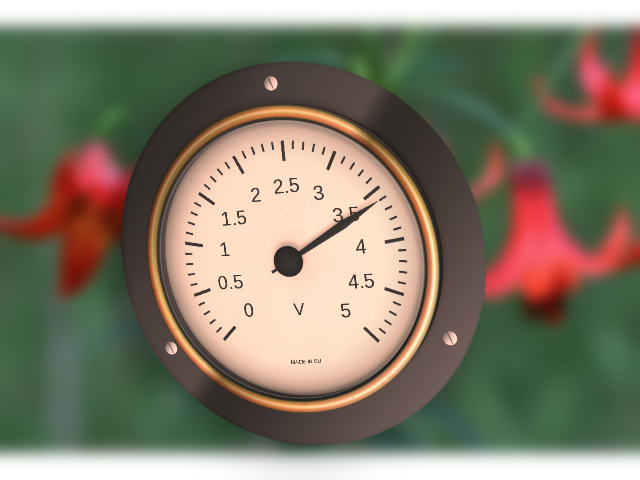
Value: 3.6 V
